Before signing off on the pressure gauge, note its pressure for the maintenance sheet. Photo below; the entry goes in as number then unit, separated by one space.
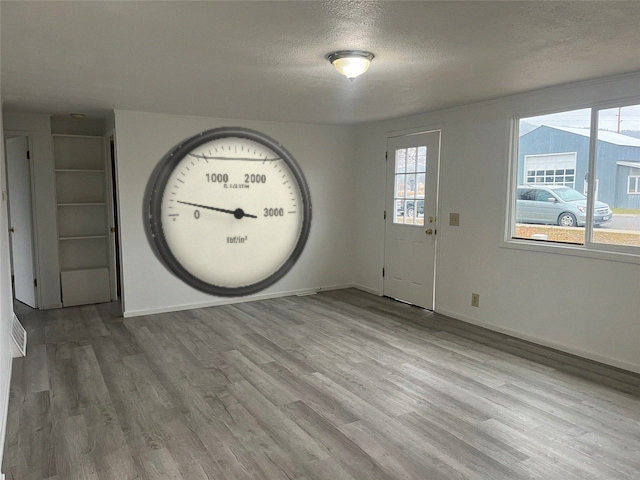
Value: 200 psi
